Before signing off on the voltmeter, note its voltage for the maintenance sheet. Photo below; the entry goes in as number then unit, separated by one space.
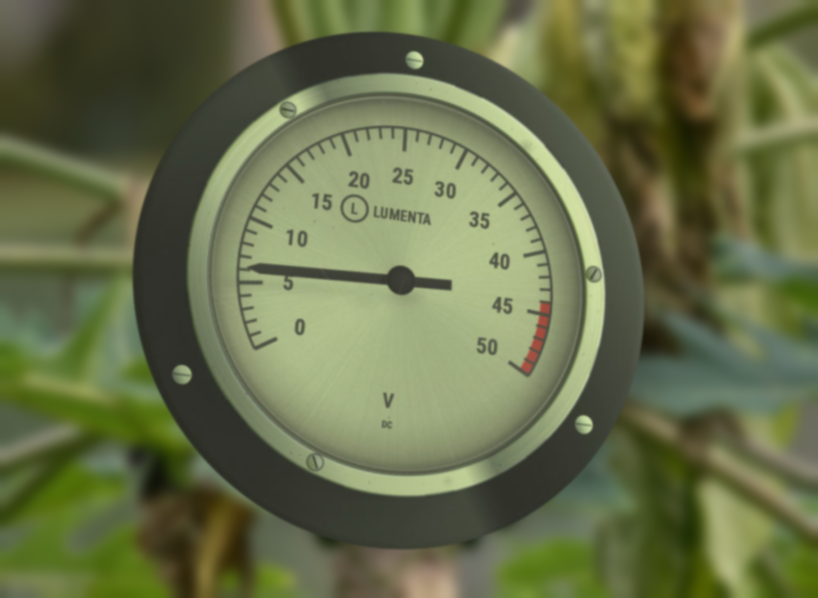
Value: 6 V
